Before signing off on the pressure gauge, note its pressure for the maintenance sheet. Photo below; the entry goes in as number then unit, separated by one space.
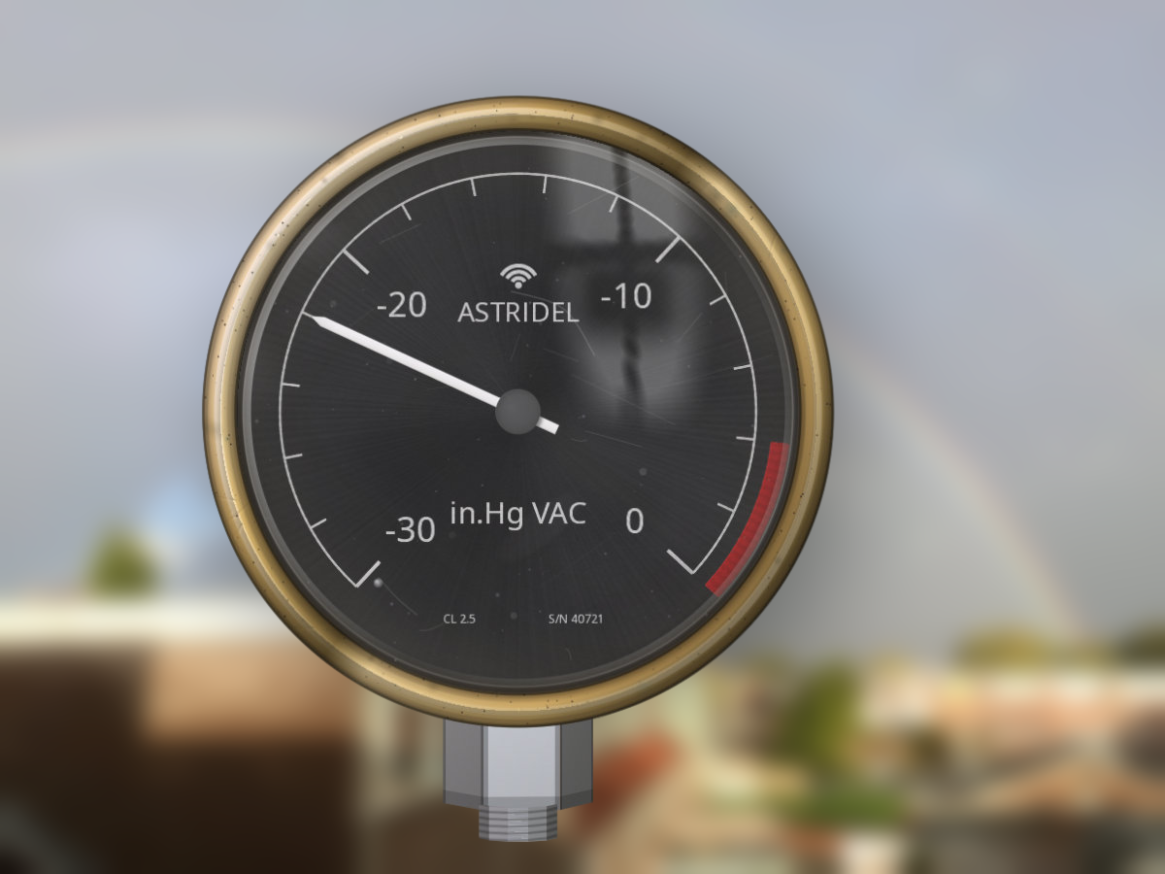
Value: -22 inHg
